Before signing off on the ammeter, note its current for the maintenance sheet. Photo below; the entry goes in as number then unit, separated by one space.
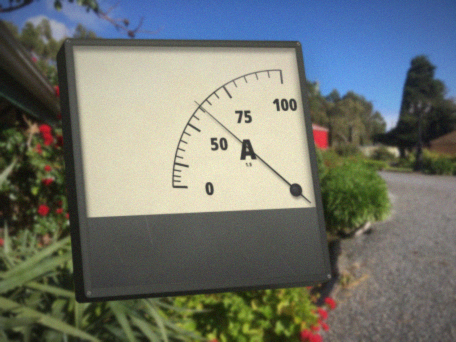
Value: 60 A
